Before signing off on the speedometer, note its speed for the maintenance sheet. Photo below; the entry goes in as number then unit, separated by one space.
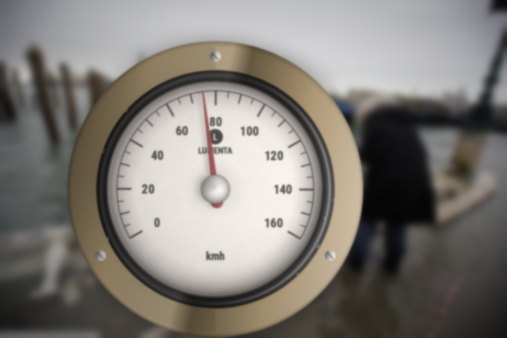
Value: 75 km/h
